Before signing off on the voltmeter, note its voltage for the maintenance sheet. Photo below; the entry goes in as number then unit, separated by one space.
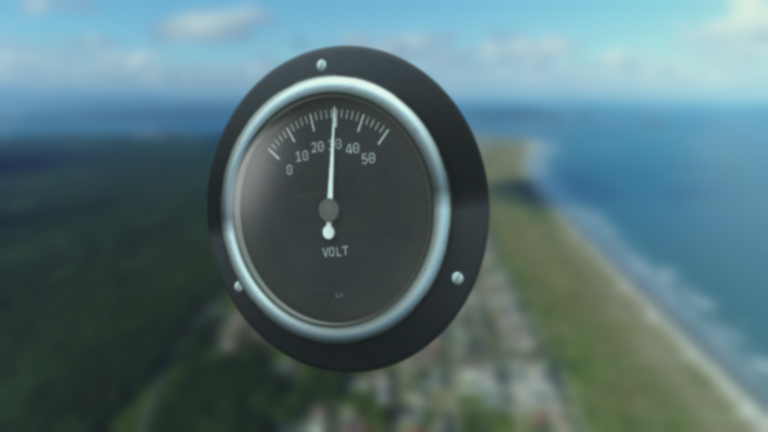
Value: 30 V
